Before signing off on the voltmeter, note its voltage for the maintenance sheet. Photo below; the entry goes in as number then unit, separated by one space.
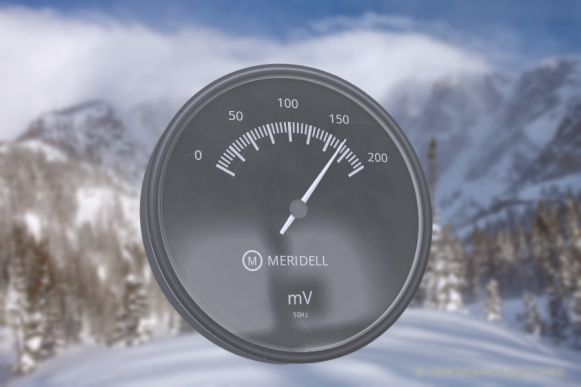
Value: 165 mV
